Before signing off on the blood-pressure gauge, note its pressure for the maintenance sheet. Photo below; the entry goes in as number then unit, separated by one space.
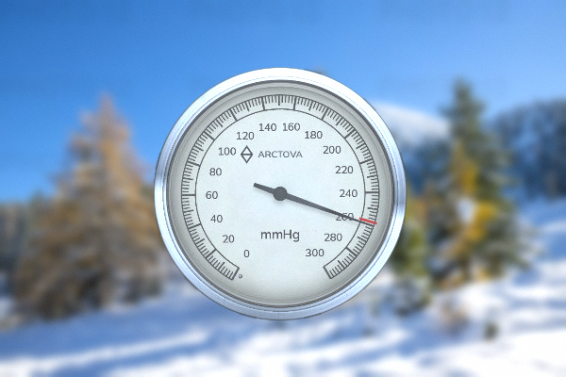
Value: 260 mmHg
